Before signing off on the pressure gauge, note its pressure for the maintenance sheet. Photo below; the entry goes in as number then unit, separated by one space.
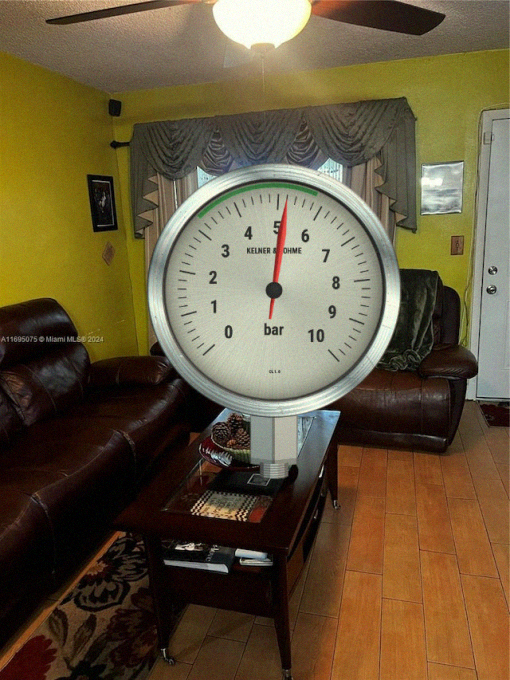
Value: 5.2 bar
